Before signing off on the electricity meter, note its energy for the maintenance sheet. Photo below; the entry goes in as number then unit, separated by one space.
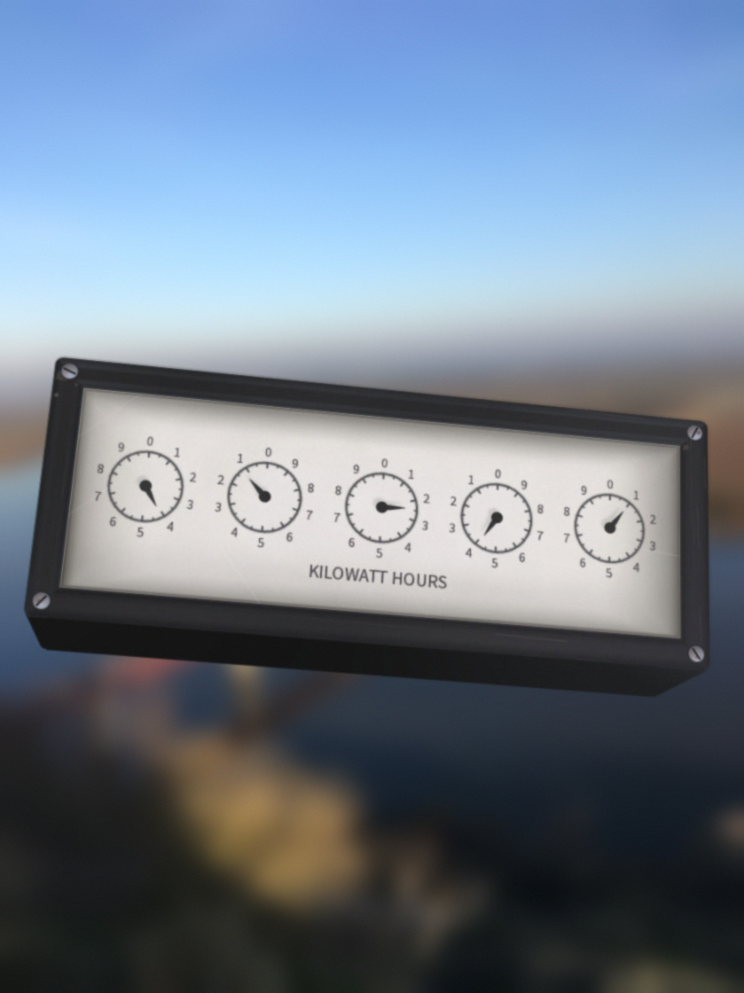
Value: 41241 kWh
